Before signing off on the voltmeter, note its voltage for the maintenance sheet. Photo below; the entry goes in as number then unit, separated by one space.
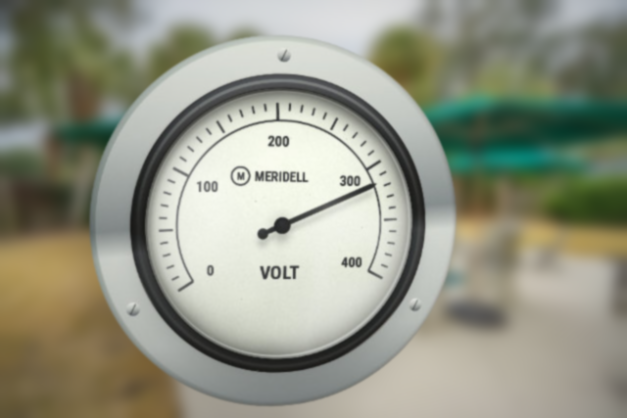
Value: 315 V
